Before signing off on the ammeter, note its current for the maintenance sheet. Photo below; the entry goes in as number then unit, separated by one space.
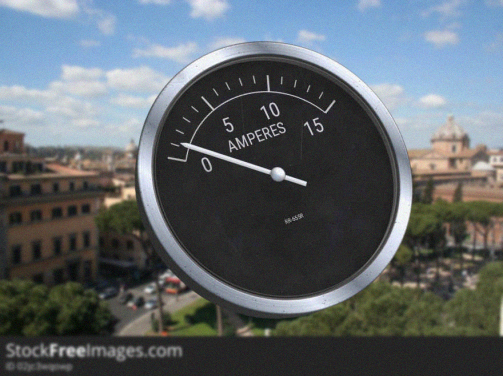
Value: 1 A
